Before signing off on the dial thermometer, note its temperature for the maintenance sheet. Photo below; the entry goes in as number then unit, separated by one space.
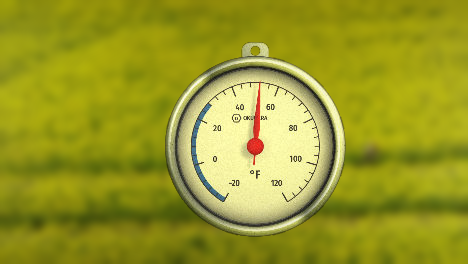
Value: 52 °F
